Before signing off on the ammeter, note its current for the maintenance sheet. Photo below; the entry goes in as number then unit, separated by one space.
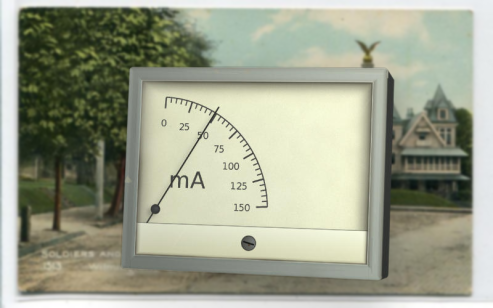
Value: 50 mA
